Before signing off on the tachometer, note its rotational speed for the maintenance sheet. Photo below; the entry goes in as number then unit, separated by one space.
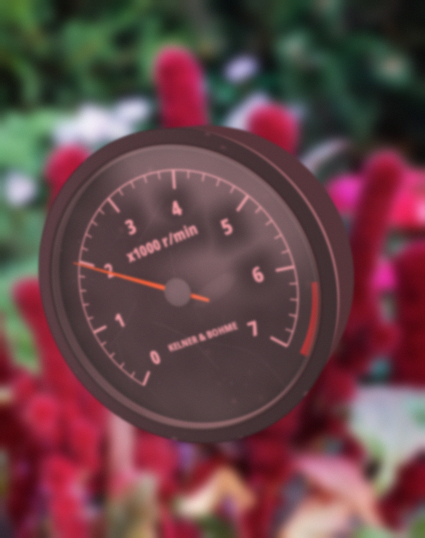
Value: 2000 rpm
